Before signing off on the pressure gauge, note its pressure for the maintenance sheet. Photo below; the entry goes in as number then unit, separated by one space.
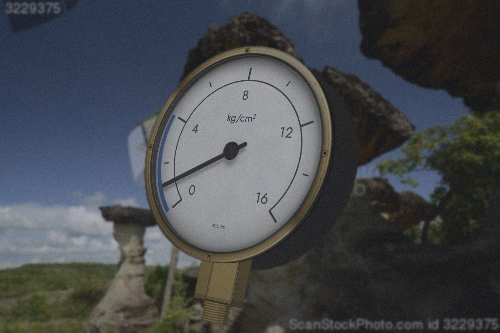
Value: 1 kg/cm²
